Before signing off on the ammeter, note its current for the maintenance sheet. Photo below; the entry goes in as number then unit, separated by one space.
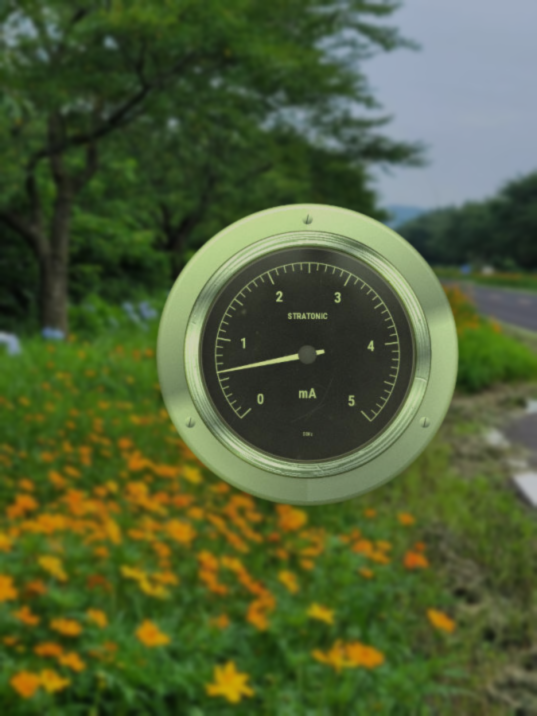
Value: 0.6 mA
